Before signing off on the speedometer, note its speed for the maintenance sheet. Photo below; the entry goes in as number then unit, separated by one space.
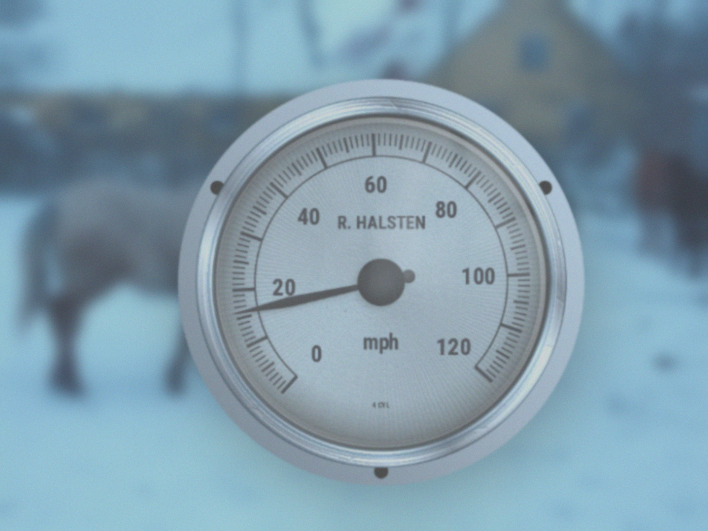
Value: 16 mph
